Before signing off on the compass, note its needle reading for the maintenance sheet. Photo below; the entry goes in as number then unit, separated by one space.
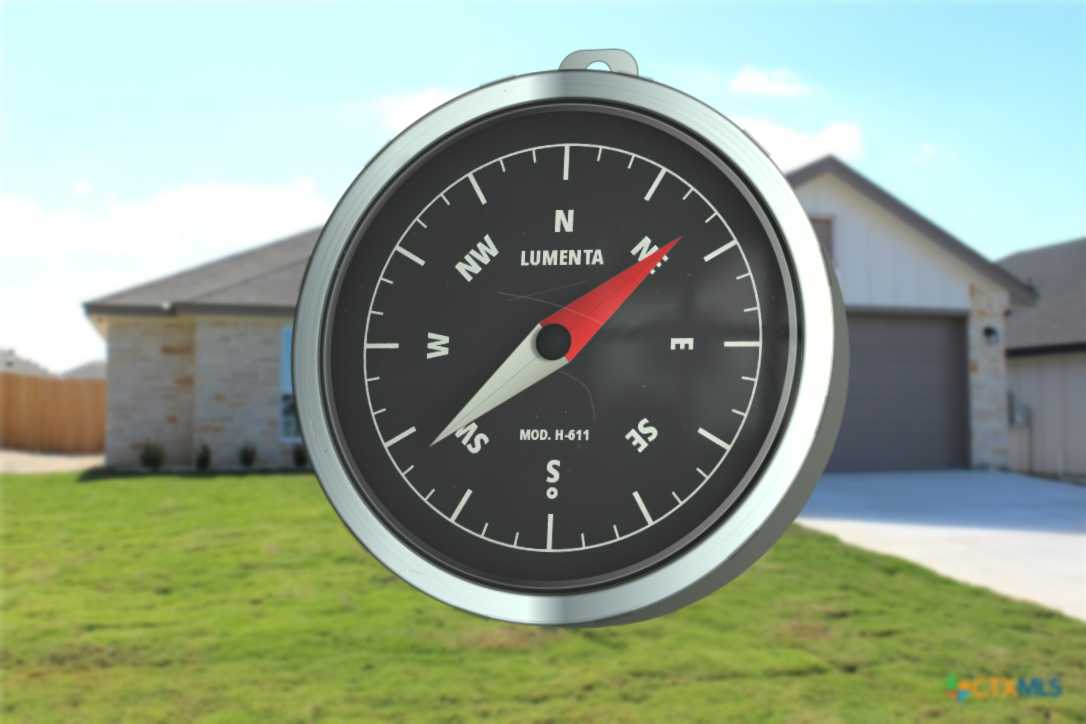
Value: 50 °
